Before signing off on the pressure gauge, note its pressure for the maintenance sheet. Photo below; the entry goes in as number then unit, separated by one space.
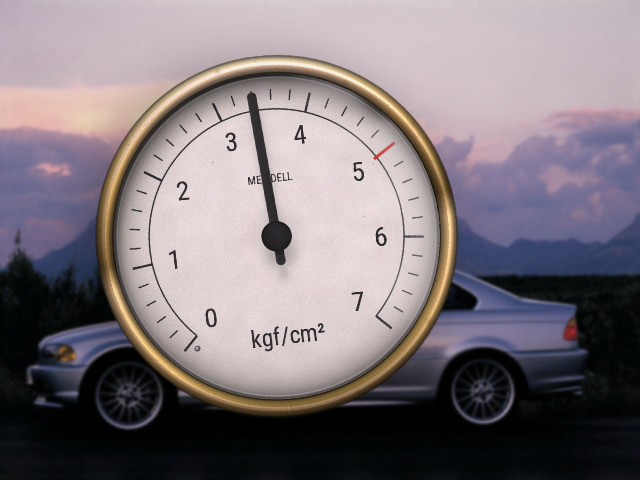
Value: 3.4 kg/cm²
